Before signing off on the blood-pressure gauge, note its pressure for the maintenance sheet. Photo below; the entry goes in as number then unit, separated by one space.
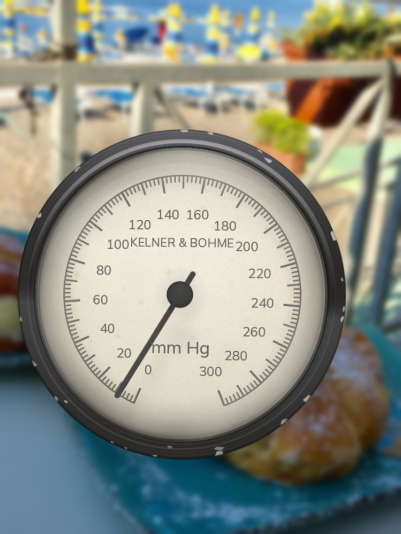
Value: 8 mmHg
